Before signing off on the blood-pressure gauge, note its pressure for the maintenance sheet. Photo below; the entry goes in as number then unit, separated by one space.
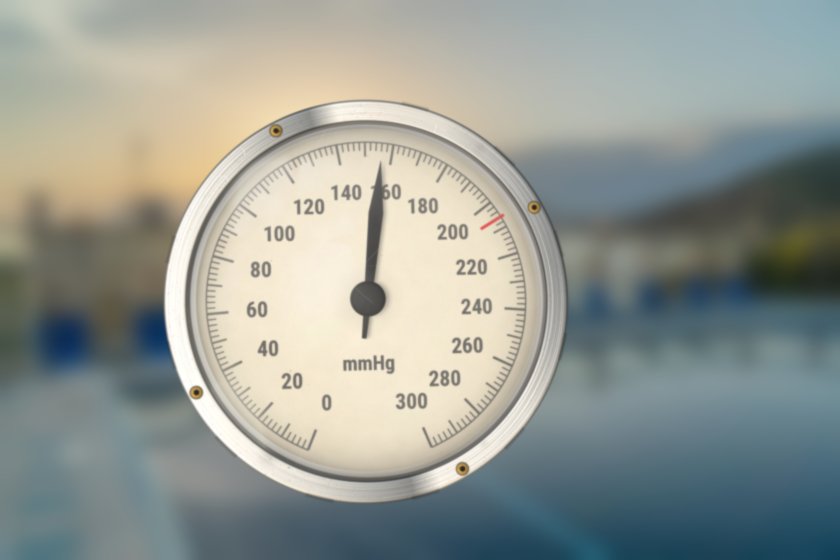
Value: 156 mmHg
